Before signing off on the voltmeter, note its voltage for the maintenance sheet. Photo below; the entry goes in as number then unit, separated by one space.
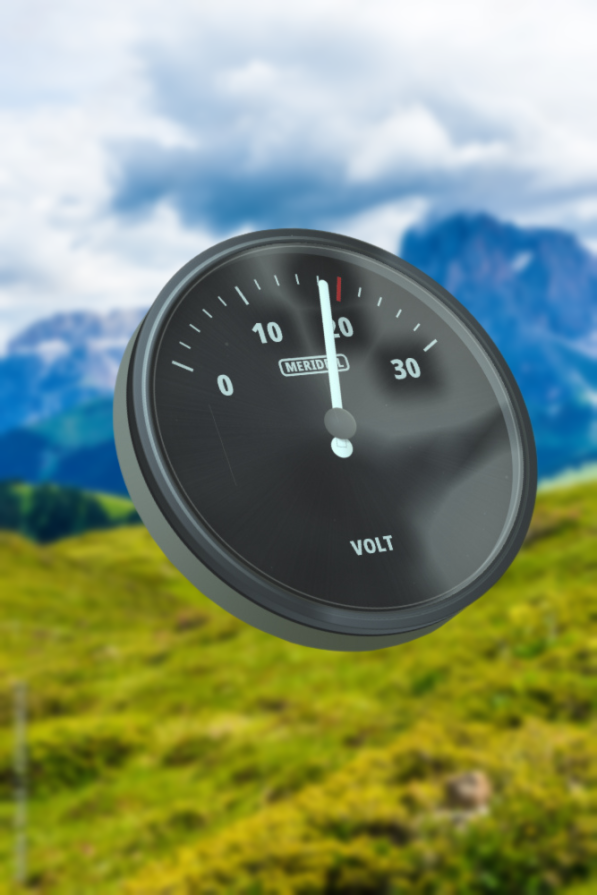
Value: 18 V
